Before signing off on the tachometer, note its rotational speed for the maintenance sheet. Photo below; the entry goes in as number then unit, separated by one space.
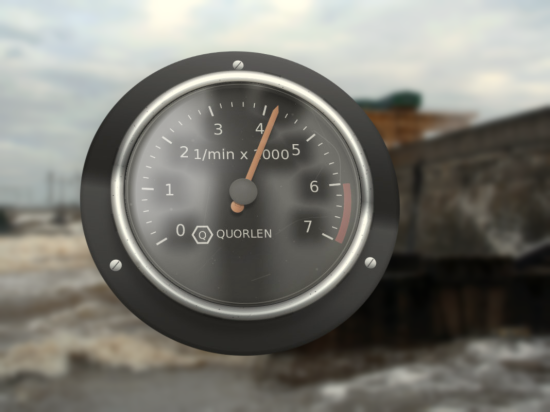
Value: 4200 rpm
